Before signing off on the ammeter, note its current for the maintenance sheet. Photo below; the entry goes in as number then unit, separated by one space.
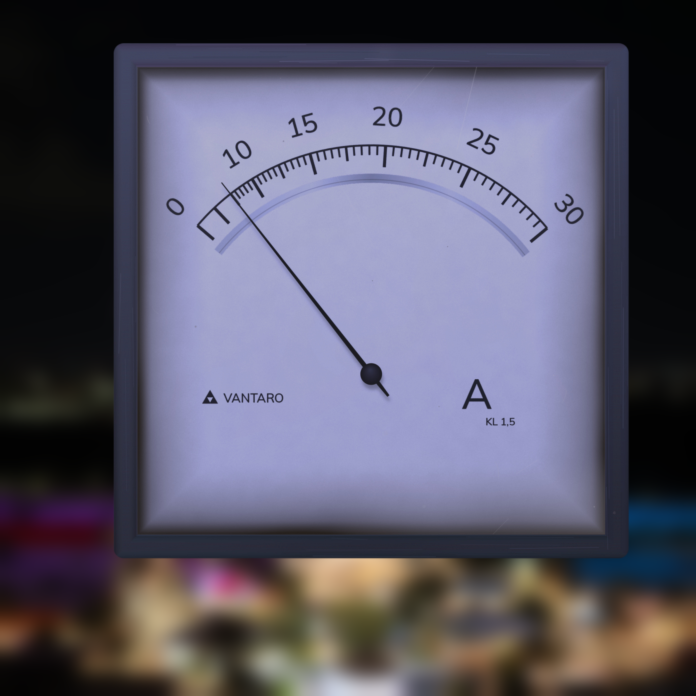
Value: 7.5 A
